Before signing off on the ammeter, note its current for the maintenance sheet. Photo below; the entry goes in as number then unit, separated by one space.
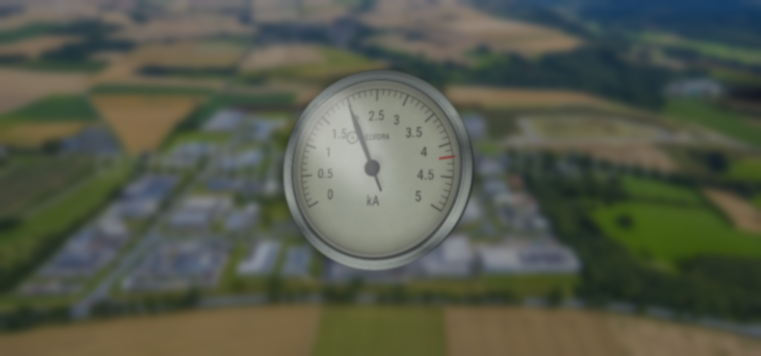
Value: 2 kA
